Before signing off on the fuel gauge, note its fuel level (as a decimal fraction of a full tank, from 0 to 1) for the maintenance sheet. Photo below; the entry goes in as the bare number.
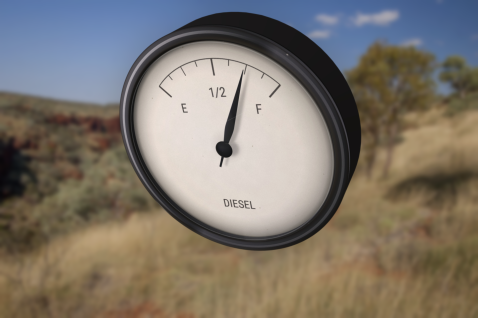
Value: 0.75
